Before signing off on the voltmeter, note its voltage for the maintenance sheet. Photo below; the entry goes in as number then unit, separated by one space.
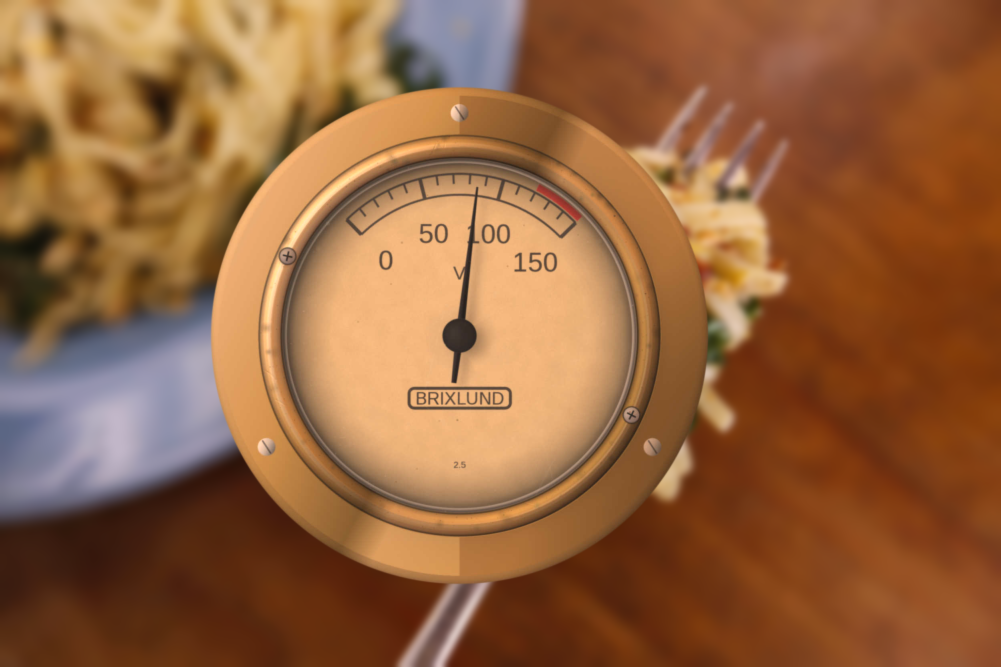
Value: 85 V
